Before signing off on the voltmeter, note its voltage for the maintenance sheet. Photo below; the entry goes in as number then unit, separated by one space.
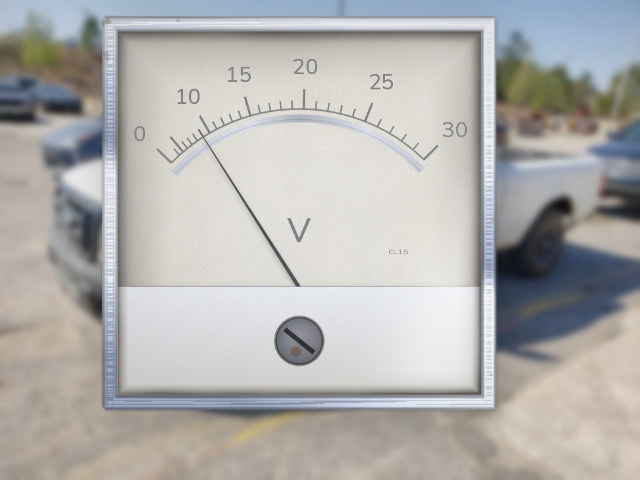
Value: 9 V
